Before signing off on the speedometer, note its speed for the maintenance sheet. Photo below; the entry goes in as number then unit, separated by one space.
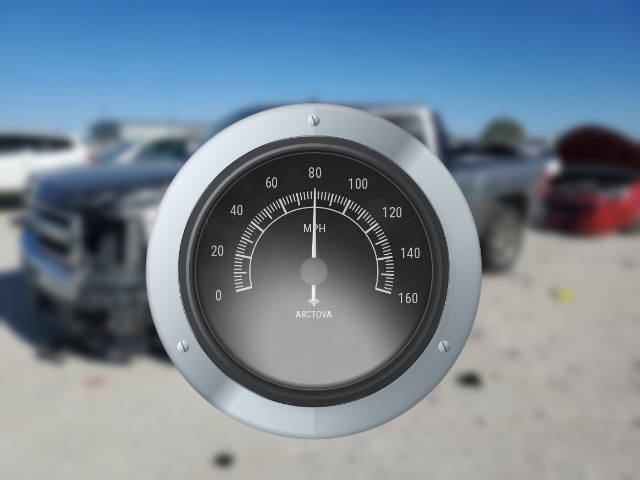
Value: 80 mph
